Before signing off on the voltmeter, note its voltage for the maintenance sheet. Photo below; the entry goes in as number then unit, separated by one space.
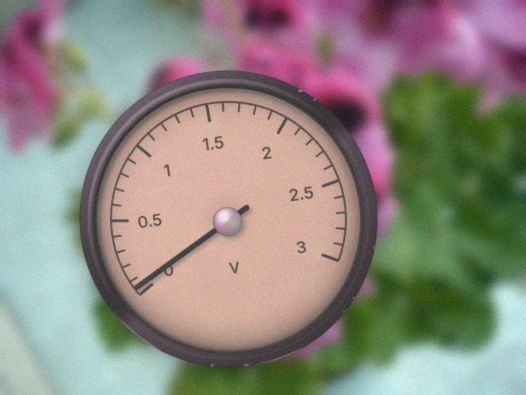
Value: 0.05 V
